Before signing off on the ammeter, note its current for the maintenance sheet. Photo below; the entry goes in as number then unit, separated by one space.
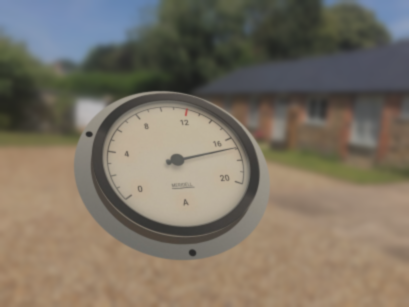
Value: 17 A
